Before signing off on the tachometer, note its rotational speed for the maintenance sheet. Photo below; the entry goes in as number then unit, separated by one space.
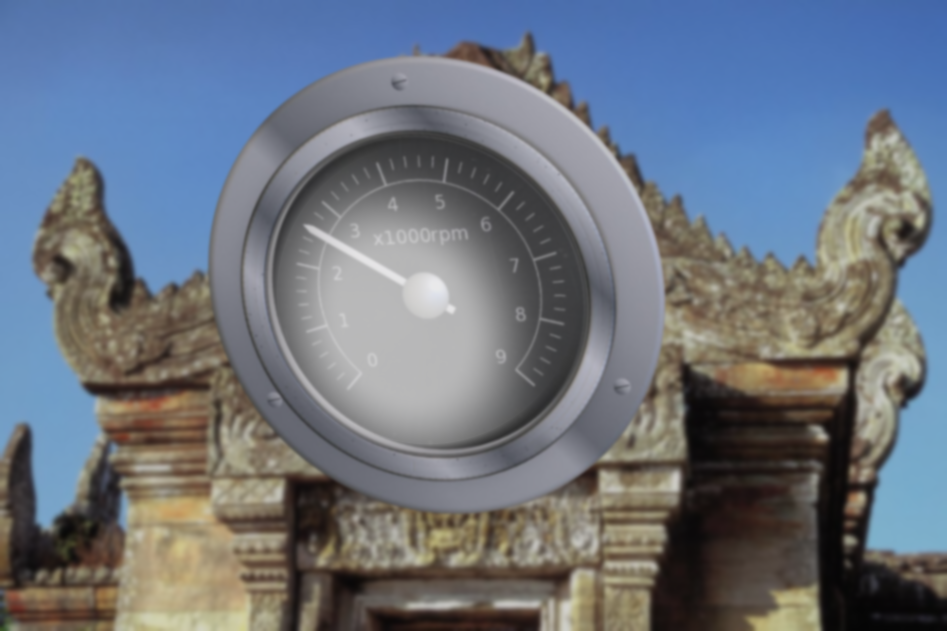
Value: 2600 rpm
